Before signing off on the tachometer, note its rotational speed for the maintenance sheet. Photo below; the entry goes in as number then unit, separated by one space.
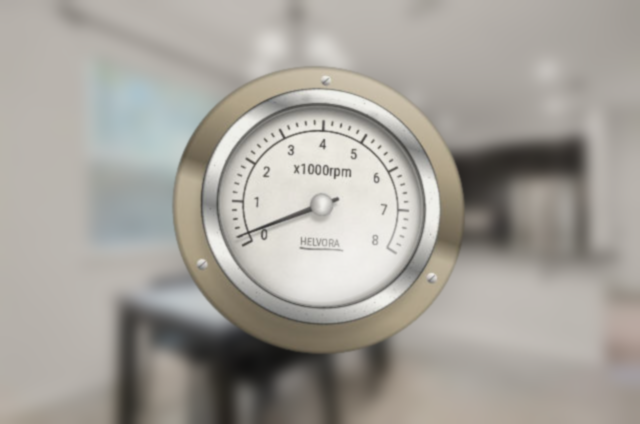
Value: 200 rpm
